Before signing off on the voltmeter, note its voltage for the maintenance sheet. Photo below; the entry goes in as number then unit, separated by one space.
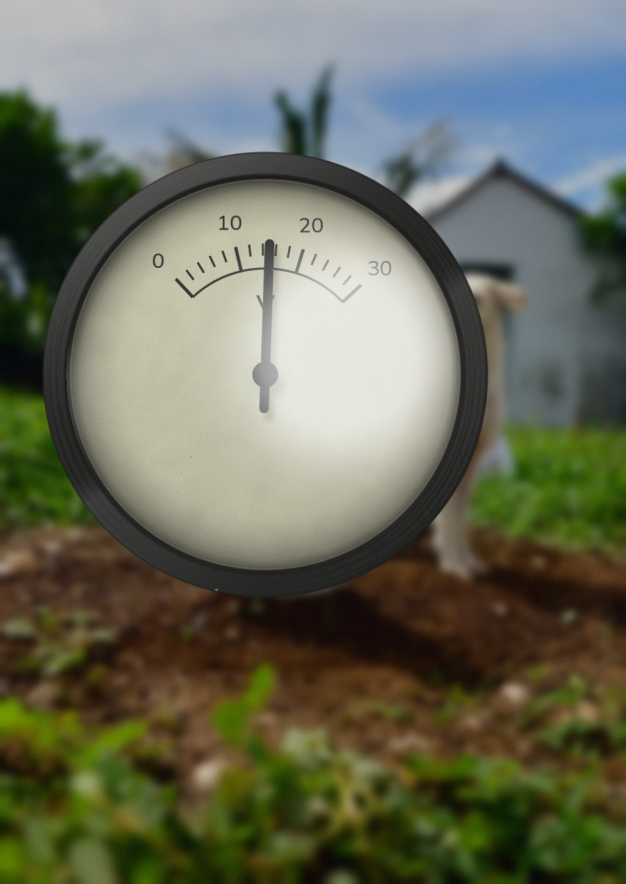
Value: 15 V
